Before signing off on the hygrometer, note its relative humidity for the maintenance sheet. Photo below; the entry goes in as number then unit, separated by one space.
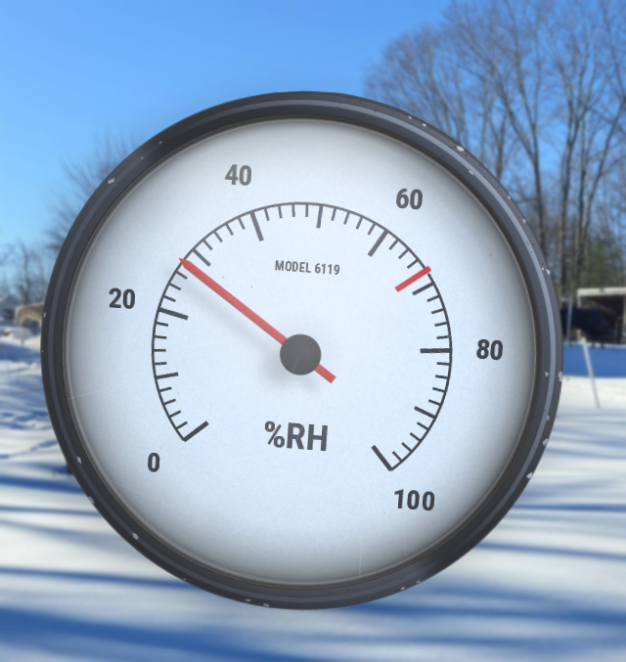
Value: 28 %
